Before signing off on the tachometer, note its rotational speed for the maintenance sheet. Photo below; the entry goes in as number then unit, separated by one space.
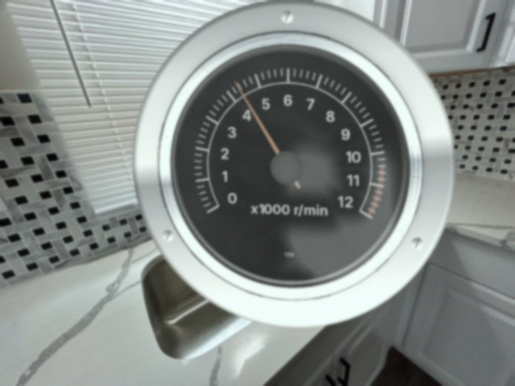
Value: 4400 rpm
